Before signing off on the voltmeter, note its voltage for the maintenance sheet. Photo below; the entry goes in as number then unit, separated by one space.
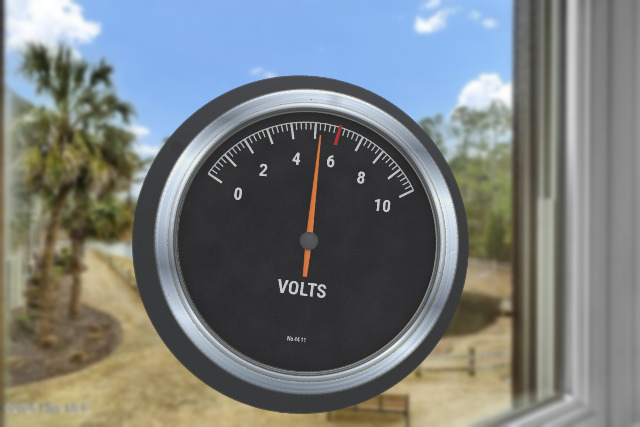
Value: 5.2 V
